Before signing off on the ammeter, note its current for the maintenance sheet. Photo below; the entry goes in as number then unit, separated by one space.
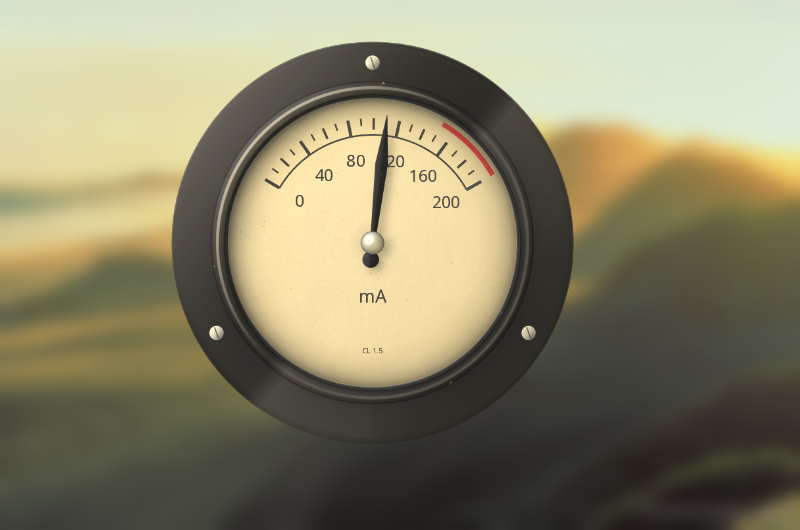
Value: 110 mA
